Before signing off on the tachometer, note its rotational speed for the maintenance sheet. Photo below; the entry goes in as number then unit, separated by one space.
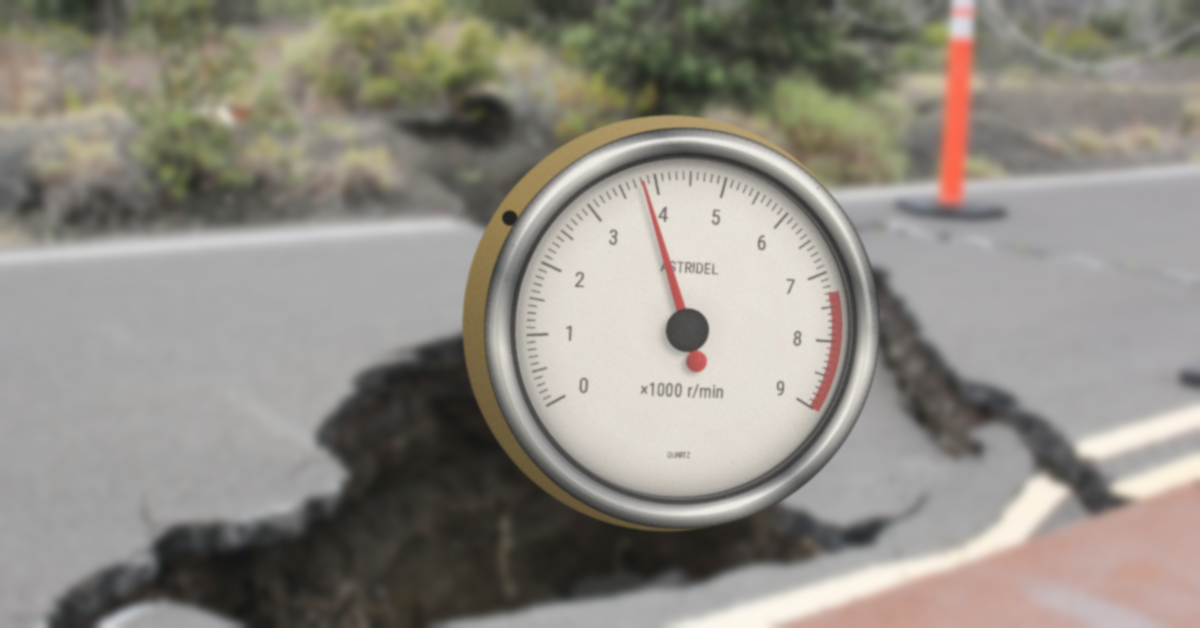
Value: 3800 rpm
